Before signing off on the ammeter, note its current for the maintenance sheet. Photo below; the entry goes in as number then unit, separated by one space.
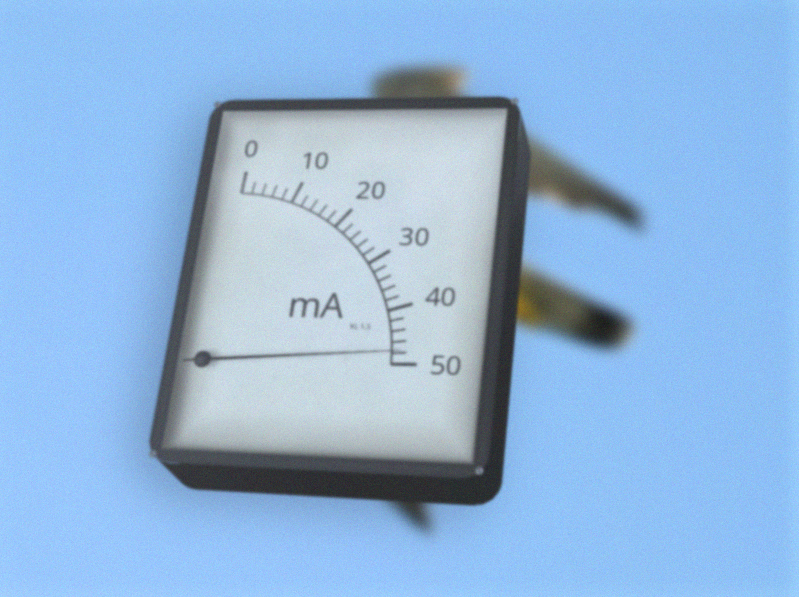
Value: 48 mA
